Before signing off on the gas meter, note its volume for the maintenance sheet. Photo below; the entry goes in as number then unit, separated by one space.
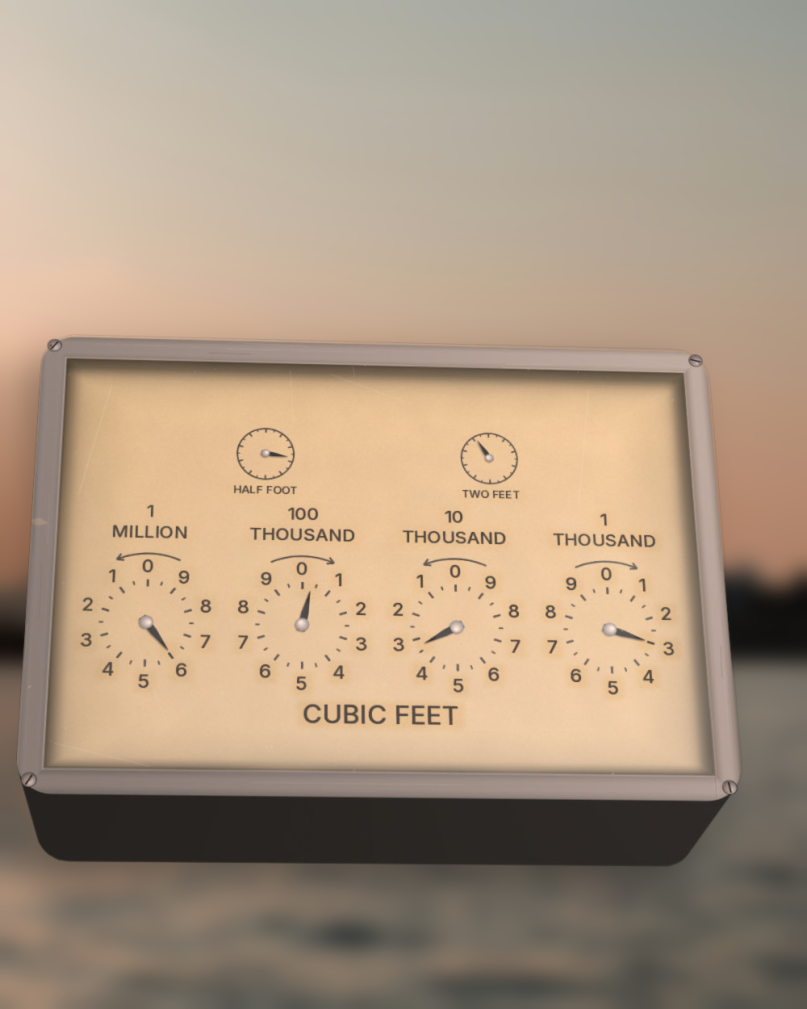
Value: 603300 ft³
